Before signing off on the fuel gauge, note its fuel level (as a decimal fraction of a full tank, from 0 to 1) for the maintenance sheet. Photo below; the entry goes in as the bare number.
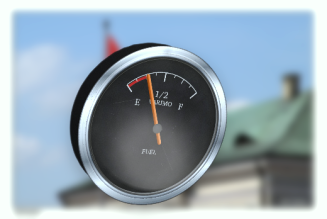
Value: 0.25
